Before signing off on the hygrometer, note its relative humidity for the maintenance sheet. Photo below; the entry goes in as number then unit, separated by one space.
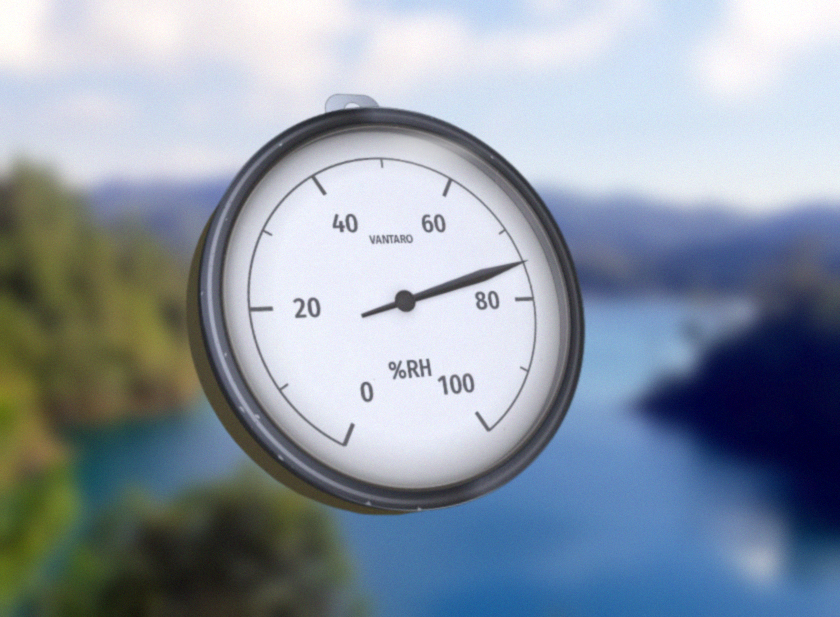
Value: 75 %
